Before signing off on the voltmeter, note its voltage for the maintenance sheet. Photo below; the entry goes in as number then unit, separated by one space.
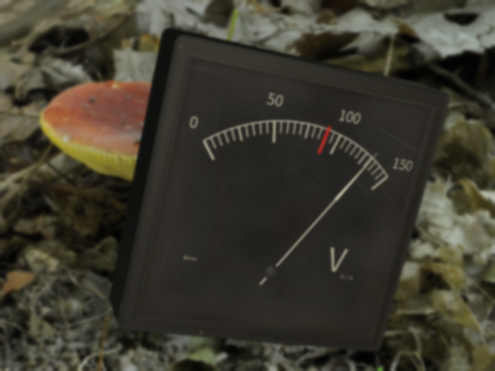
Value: 130 V
